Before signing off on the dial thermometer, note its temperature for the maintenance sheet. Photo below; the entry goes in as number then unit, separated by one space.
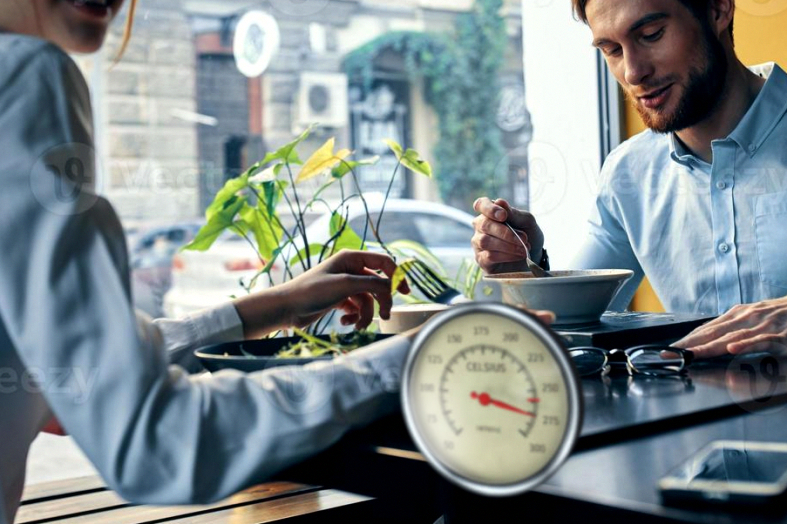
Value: 275 °C
